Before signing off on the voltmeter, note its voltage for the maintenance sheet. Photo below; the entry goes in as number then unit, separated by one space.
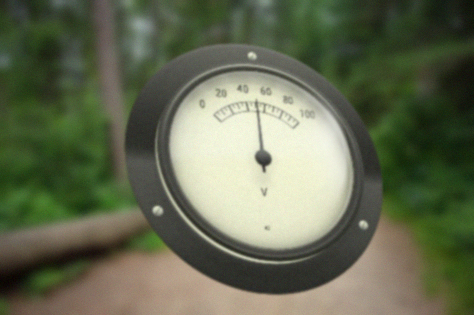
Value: 50 V
